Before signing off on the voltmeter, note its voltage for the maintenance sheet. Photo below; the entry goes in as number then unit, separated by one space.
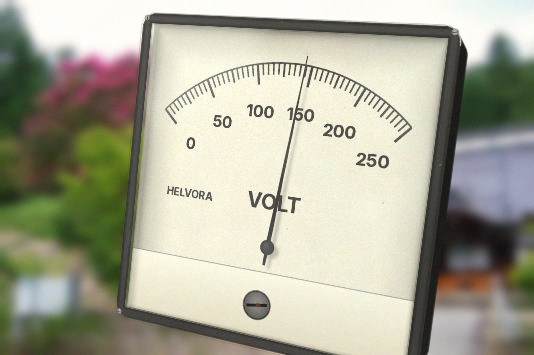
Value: 145 V
